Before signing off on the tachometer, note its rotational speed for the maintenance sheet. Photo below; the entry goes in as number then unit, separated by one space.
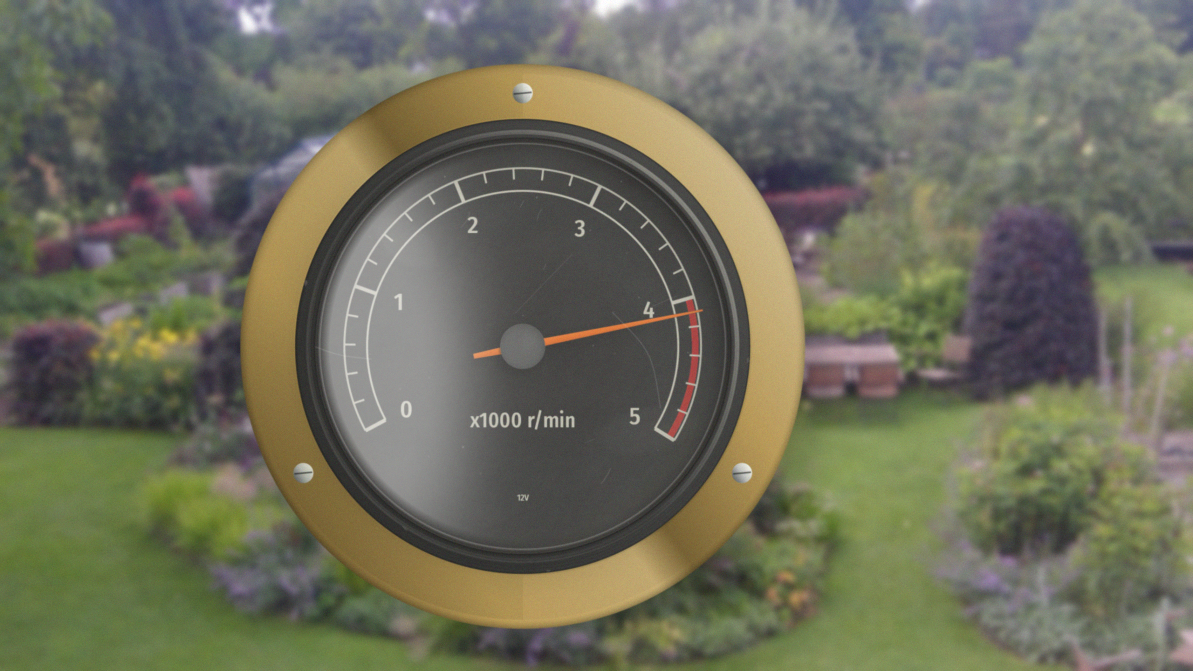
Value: 4100 rpm
